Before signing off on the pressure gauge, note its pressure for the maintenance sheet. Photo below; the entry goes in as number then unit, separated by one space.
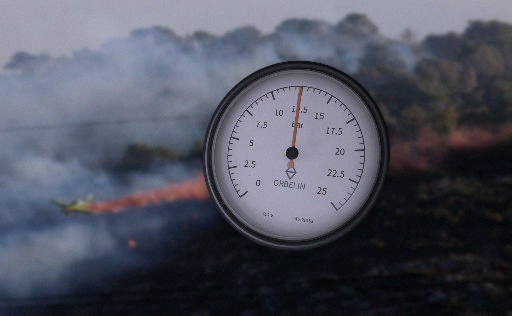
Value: 12.5 bar
